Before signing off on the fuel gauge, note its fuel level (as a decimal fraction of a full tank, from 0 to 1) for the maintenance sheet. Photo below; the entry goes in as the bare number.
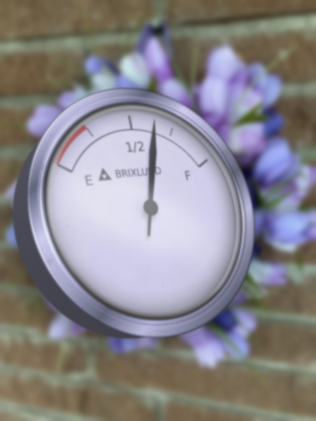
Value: 0.625
